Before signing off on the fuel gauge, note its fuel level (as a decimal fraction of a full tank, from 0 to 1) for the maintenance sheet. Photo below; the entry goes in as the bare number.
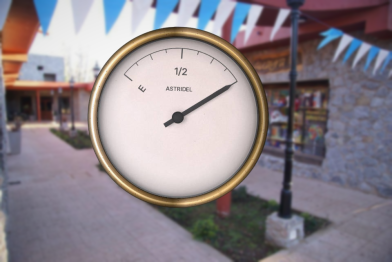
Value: 1
